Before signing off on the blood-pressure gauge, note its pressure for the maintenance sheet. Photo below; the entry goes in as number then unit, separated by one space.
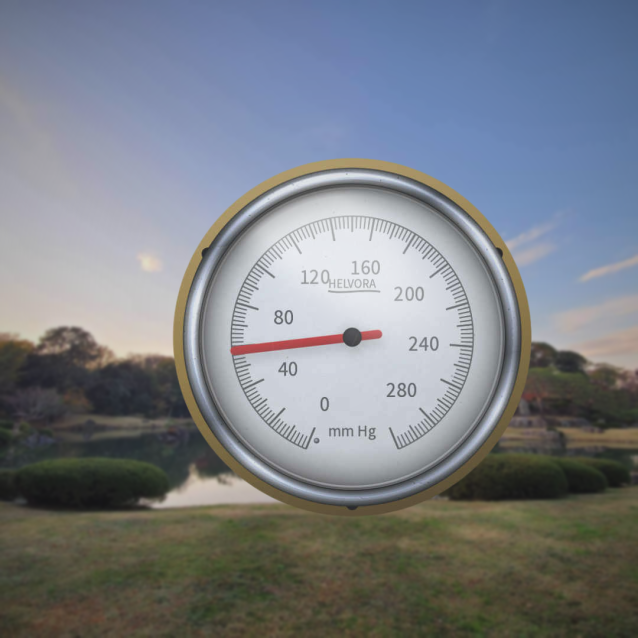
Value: 58 mmHg
